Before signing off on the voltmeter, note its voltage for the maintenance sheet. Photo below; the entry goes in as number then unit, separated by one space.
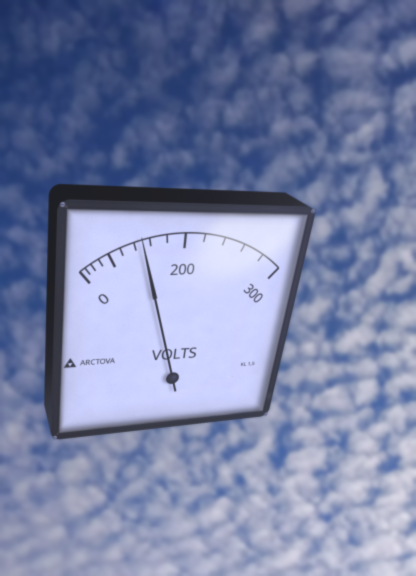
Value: 150 V
